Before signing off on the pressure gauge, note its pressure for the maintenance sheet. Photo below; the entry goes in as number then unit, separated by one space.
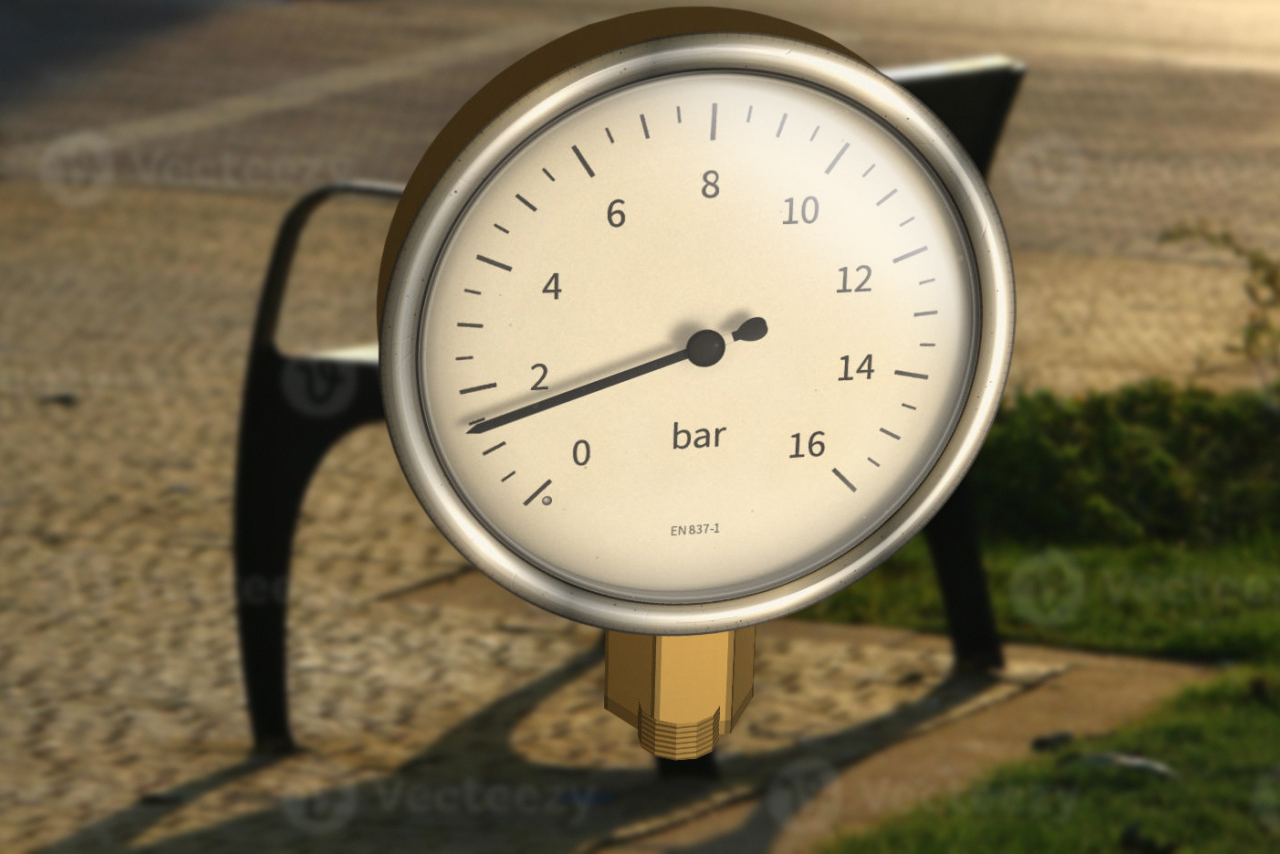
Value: 1.5 bar
